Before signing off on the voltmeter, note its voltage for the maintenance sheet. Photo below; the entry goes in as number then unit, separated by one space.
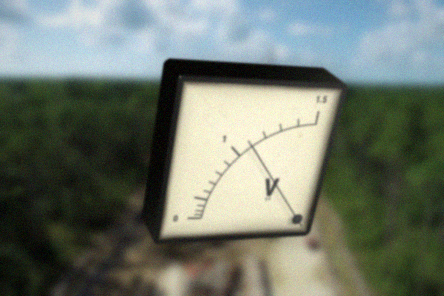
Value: 1.1 V
